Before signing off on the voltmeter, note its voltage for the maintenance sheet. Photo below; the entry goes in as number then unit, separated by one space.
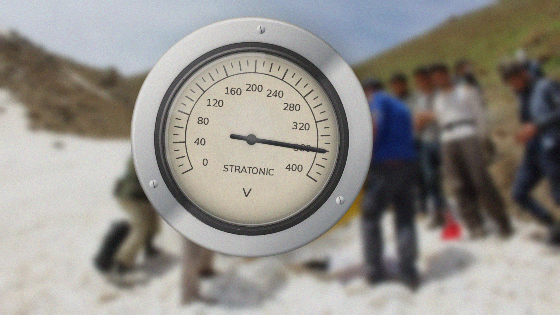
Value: 360 V
